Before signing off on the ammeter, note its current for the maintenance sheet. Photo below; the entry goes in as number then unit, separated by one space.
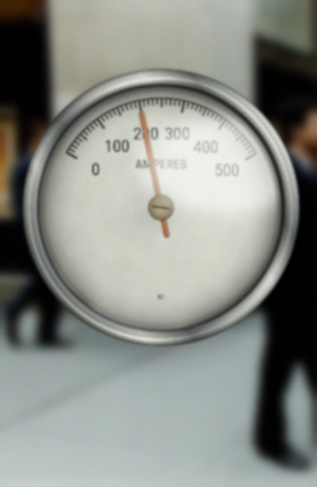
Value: 200 A
